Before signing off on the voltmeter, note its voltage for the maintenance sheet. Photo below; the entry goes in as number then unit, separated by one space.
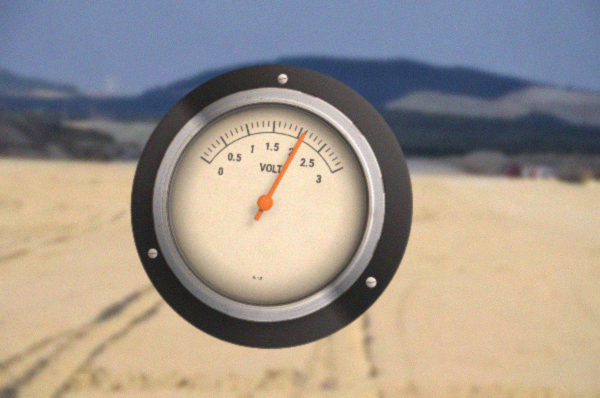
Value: 2.1 V
